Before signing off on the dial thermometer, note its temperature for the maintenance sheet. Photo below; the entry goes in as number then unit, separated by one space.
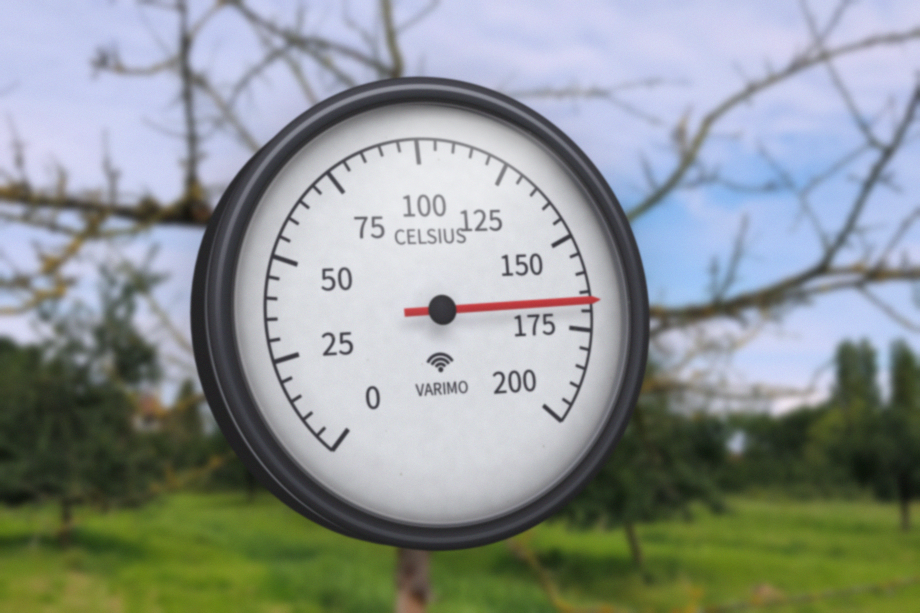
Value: 167.5 °C
